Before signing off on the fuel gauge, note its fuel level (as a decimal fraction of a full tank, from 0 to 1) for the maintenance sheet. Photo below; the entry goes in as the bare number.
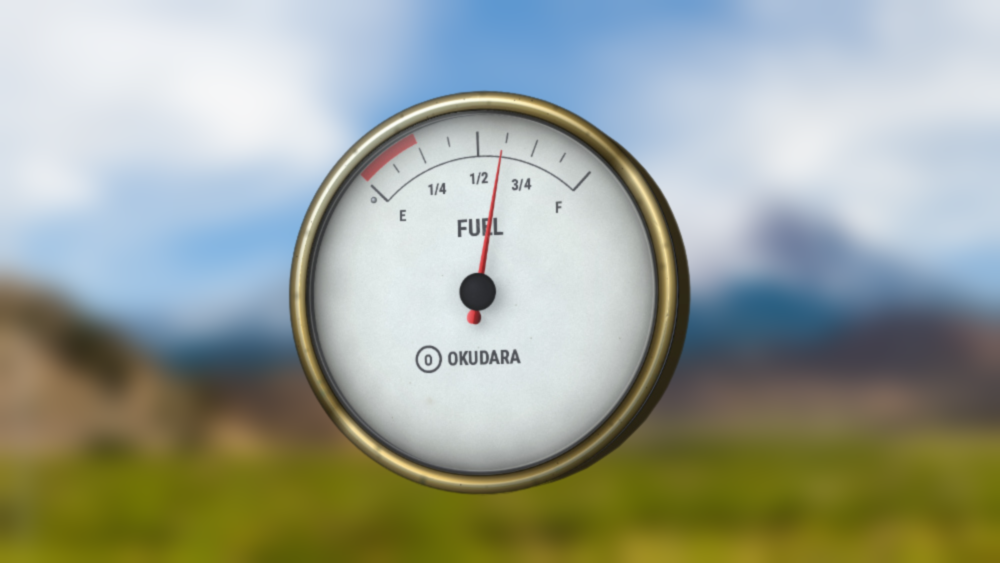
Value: 0.625
